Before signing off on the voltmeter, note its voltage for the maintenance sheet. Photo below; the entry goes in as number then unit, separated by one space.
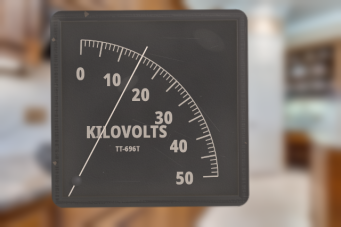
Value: 15 kV
